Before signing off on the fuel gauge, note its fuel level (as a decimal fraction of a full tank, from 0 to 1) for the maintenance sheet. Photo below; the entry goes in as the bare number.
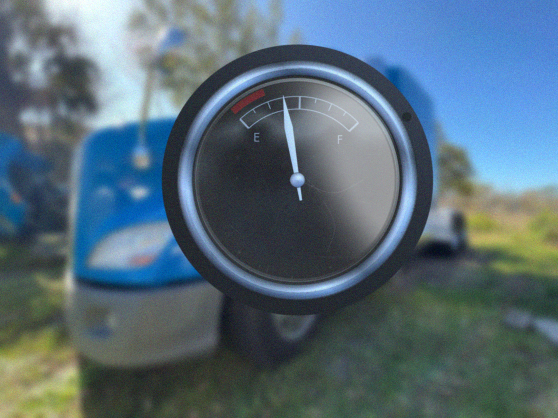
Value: 0.375
